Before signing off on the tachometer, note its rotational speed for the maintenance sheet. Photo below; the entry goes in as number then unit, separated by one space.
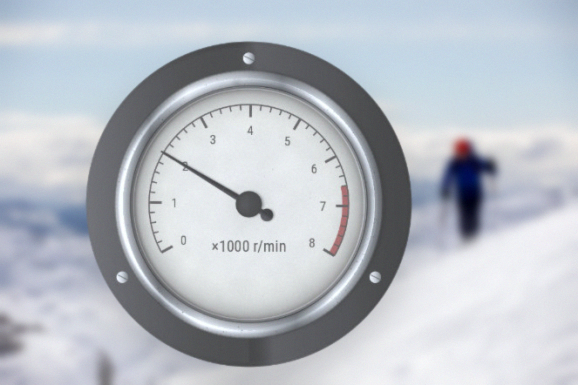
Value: 2000 rpm
